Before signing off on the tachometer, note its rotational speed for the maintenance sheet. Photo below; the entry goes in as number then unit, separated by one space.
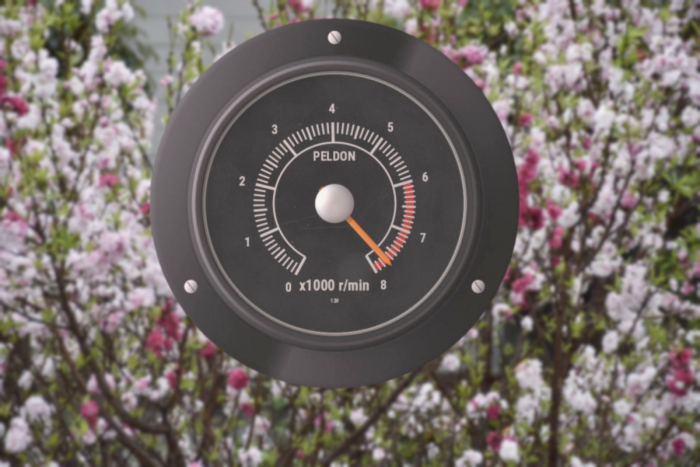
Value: 7700 rpm
